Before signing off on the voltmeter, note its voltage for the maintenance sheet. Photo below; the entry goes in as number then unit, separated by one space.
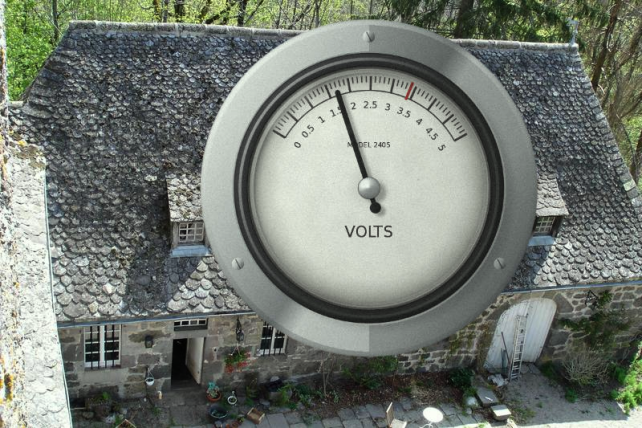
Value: 1.7 V
